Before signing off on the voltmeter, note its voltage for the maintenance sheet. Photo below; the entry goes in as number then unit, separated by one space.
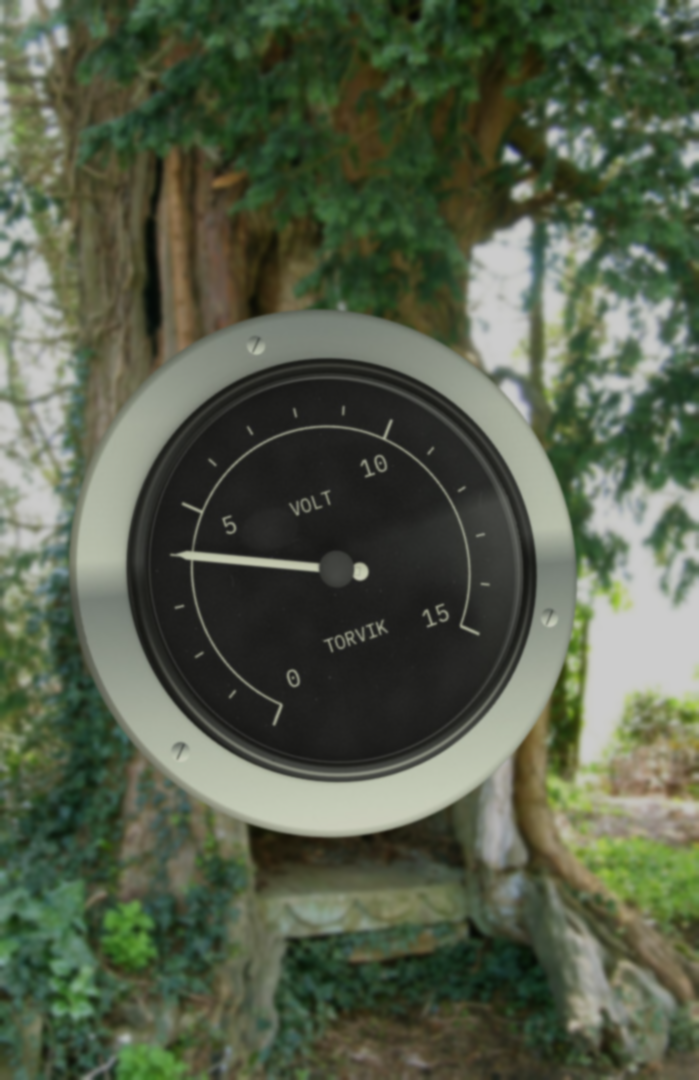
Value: 4 V
